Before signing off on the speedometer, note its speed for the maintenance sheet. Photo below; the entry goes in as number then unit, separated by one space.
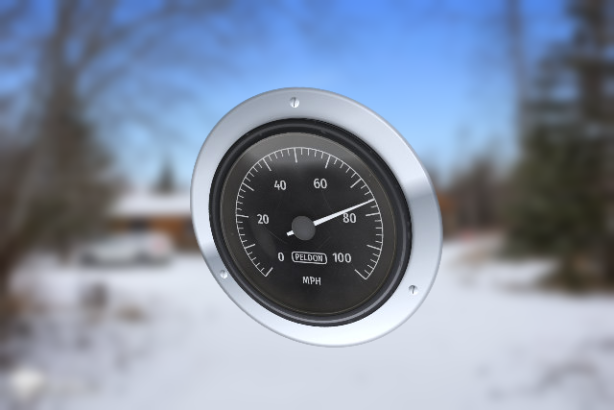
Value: 76 mph
